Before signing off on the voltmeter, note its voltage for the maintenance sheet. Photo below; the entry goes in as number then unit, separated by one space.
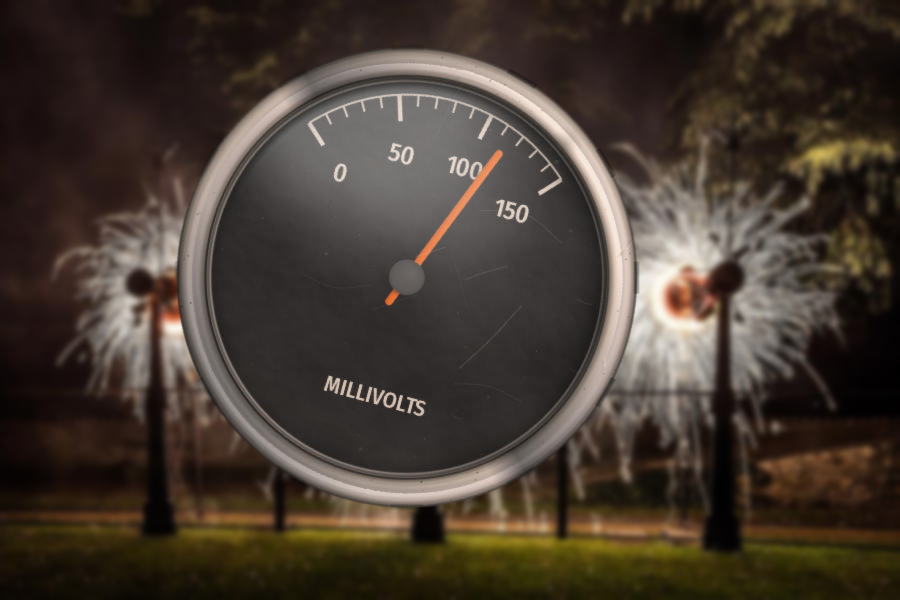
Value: 115 mV
